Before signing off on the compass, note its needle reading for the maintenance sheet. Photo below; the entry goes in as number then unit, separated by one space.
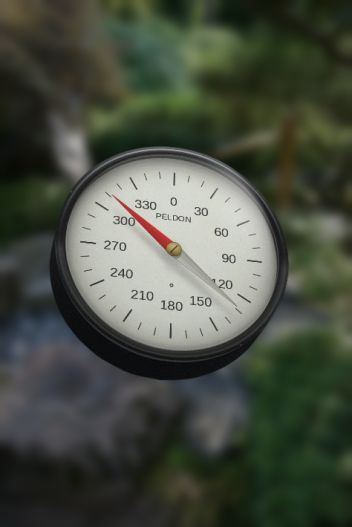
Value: 310 °
